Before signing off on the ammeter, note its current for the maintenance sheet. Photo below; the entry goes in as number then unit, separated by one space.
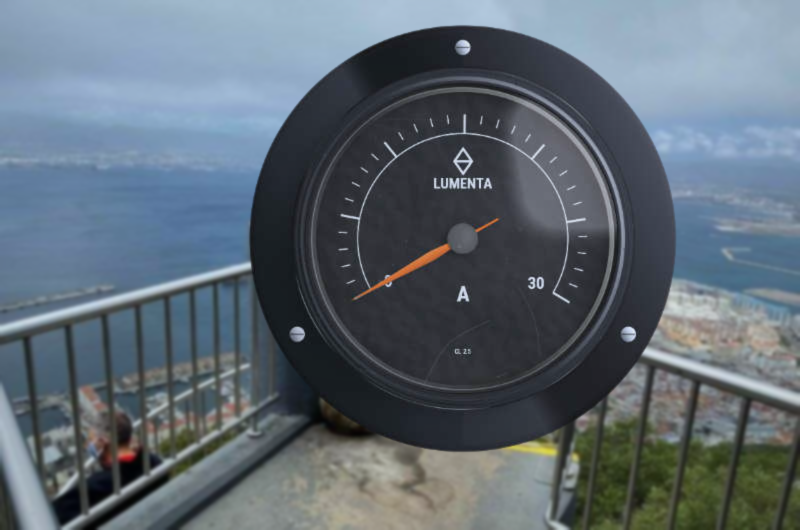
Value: 0 A
